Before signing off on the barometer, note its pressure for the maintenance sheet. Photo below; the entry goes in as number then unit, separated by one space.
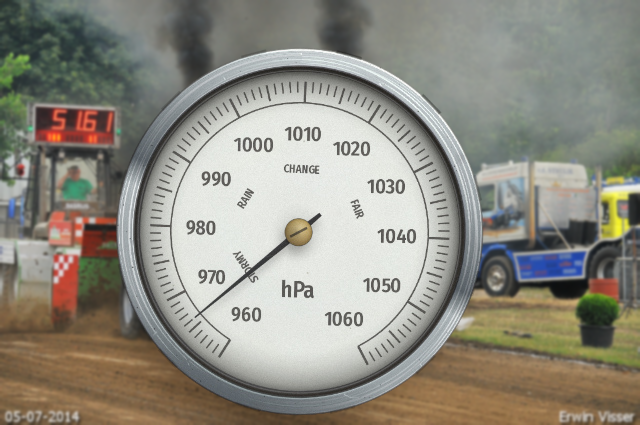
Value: 966 hPa
